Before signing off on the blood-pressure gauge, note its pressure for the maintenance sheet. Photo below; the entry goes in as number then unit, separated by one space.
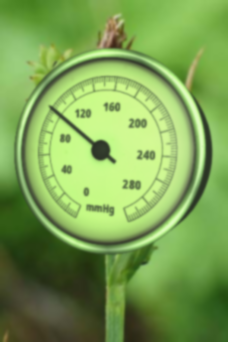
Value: 100 mmHg
